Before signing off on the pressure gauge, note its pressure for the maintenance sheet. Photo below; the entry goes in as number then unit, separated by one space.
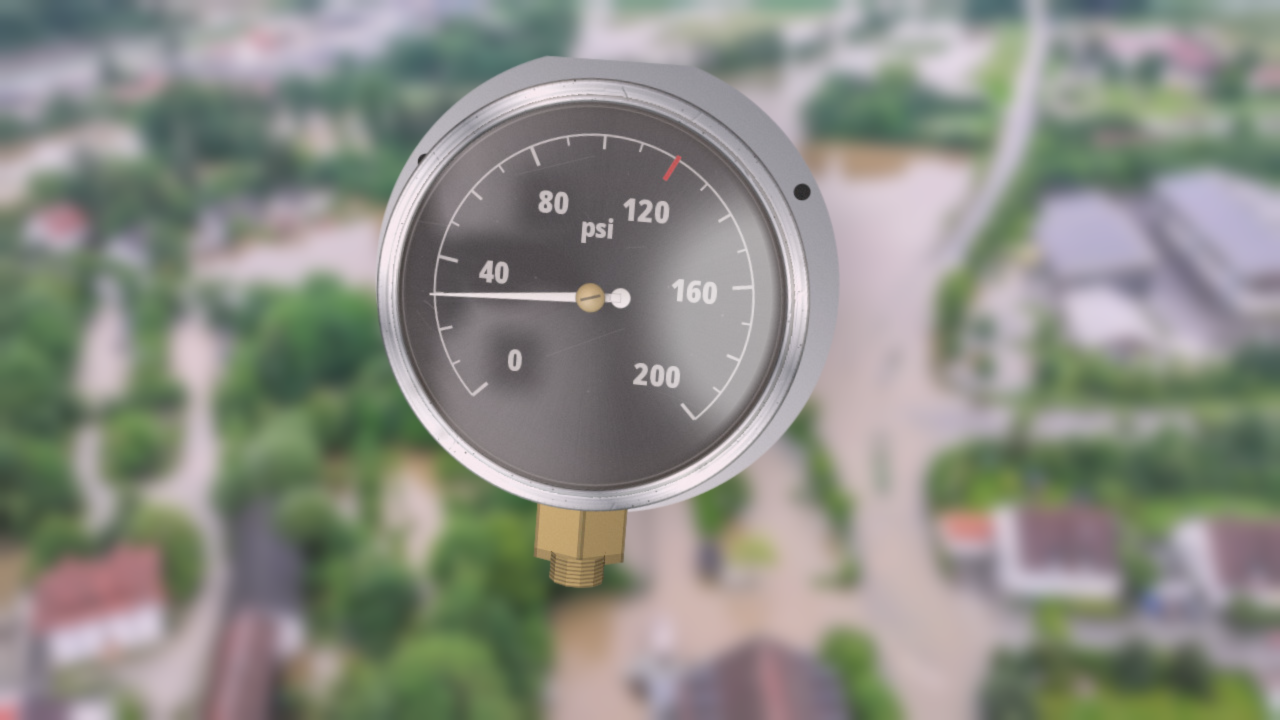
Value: 30 psi
